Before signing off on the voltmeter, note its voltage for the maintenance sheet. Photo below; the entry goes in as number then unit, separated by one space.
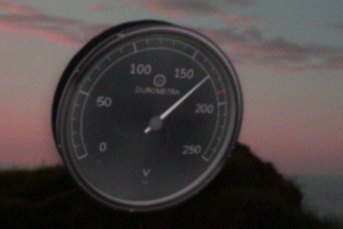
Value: 170 V
